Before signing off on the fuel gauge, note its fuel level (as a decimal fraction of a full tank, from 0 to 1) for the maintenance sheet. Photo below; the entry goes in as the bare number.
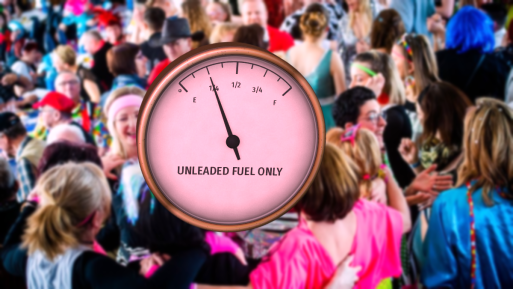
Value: 0.25
